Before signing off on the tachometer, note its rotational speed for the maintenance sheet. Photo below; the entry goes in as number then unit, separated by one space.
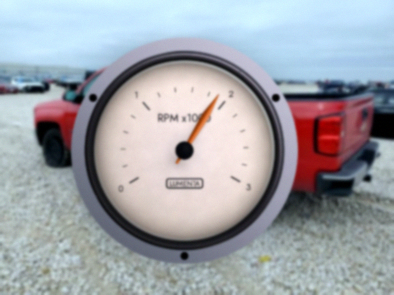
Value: 1900 rpm
